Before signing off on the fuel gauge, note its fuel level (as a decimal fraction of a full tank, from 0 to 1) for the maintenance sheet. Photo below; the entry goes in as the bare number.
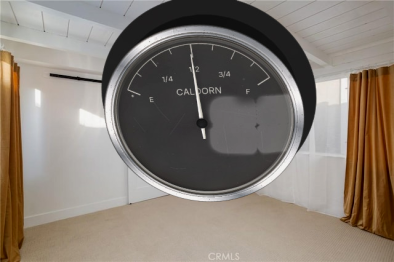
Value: 0.5
